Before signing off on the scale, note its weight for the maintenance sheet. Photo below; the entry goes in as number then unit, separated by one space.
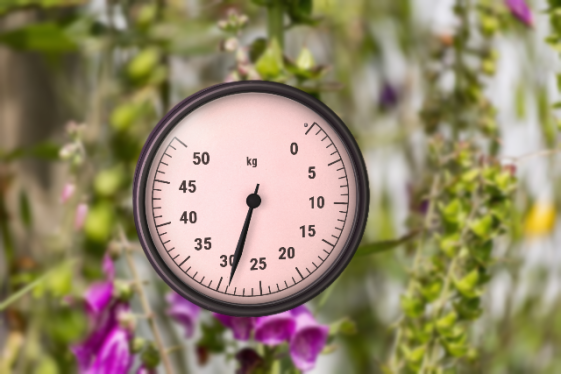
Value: 29 kg
